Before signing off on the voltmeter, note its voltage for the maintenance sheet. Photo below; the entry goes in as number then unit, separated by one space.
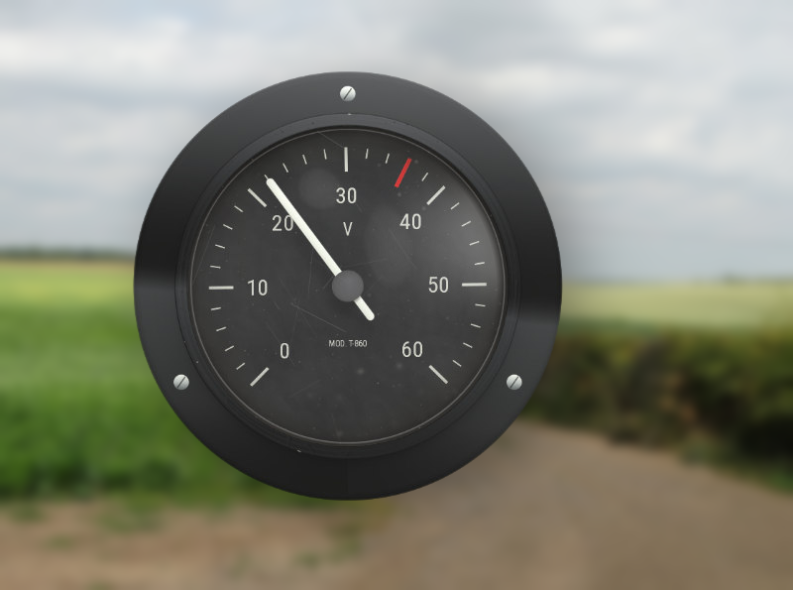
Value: 22 V
